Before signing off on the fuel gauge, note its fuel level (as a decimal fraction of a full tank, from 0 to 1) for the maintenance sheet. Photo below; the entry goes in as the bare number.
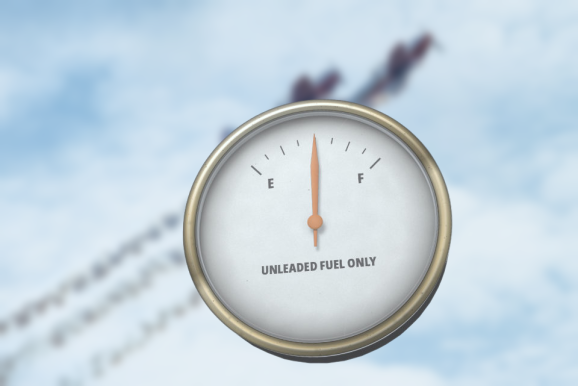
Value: 0.5
